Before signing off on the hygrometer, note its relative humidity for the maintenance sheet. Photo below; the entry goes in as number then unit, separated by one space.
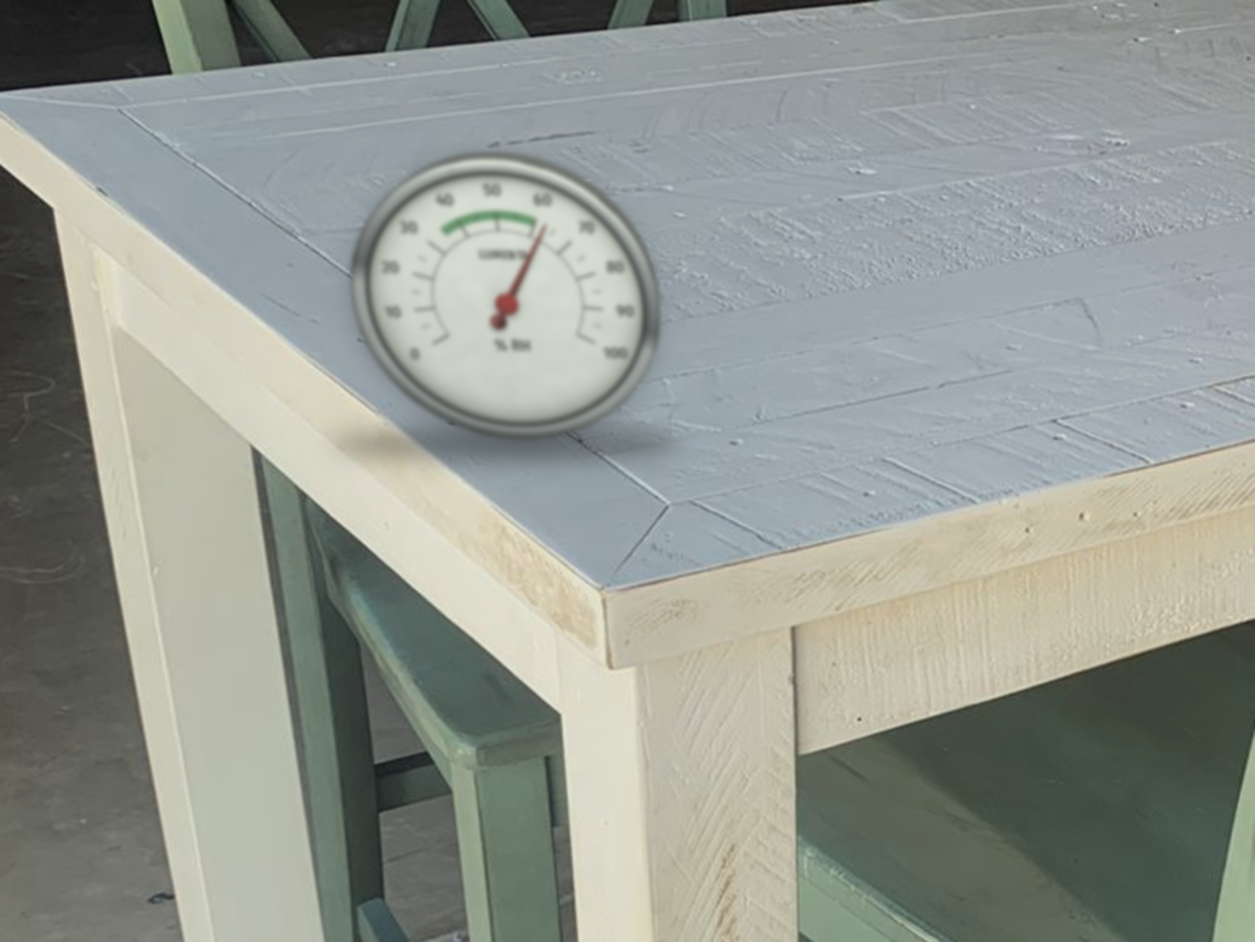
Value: 62.5 %
